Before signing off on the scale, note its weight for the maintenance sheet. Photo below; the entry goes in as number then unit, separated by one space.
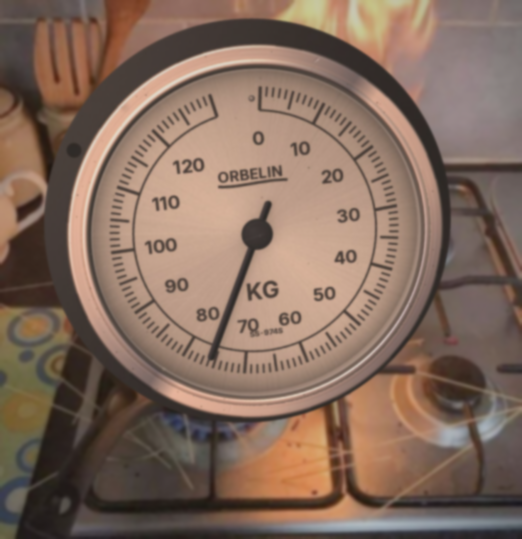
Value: 76 kg
